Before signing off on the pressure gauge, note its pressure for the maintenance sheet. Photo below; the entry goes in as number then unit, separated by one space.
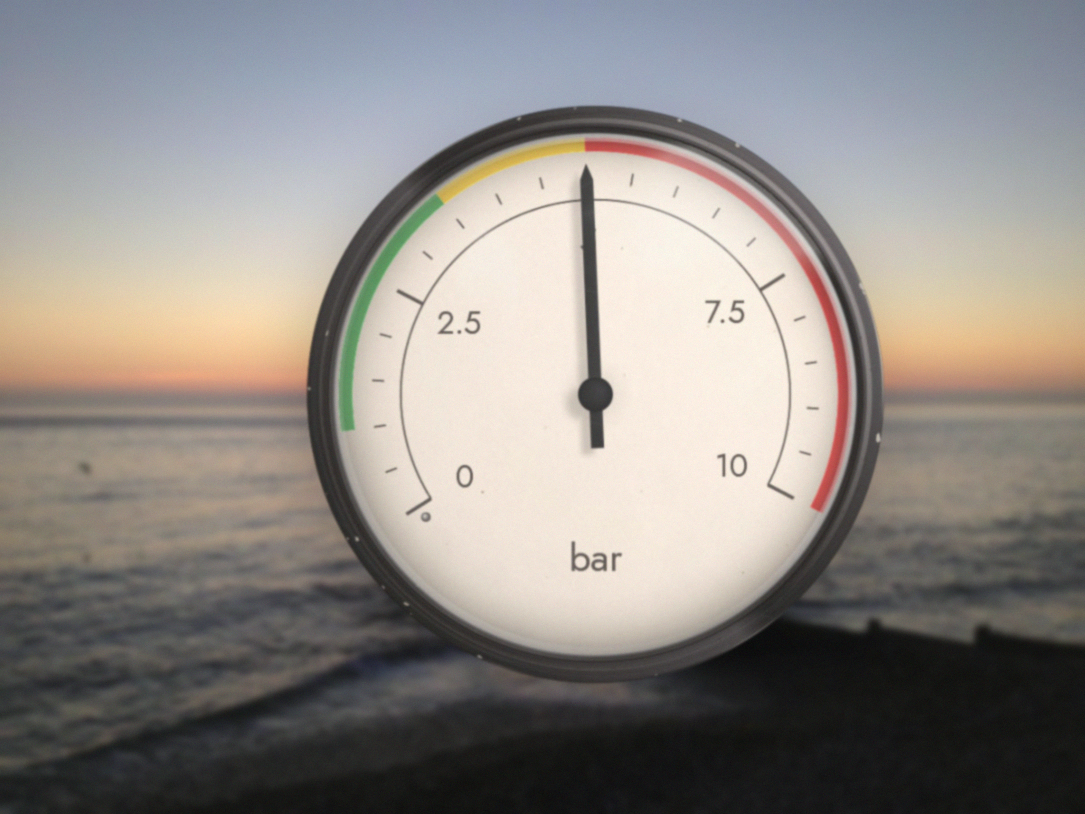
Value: 5 bar
